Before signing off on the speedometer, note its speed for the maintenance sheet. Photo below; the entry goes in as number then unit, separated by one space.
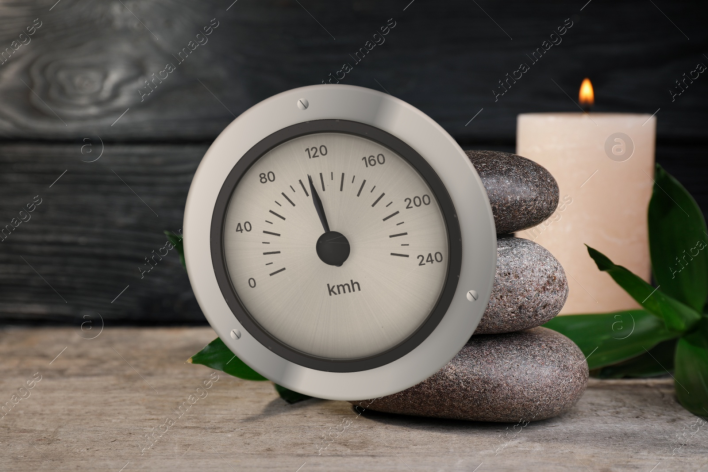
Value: 110 km/h
